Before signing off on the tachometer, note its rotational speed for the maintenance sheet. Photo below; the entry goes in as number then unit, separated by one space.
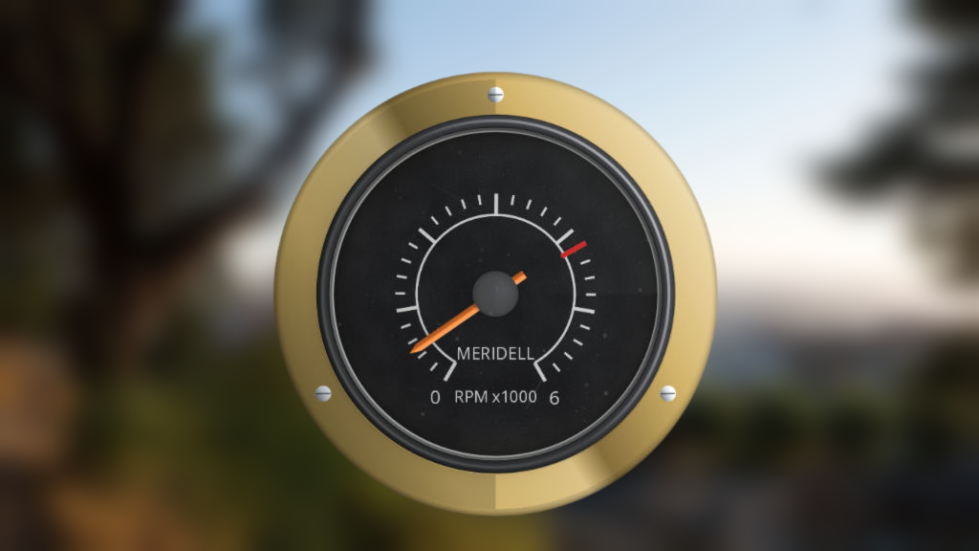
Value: 500 rpm
